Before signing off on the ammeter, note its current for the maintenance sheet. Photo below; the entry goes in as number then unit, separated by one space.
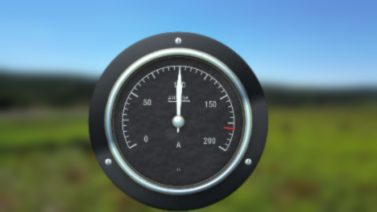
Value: 100 A
